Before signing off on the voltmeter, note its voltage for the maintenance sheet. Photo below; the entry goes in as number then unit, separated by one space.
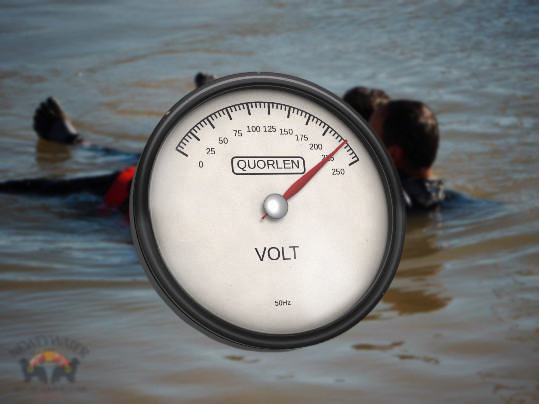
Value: 225 V
